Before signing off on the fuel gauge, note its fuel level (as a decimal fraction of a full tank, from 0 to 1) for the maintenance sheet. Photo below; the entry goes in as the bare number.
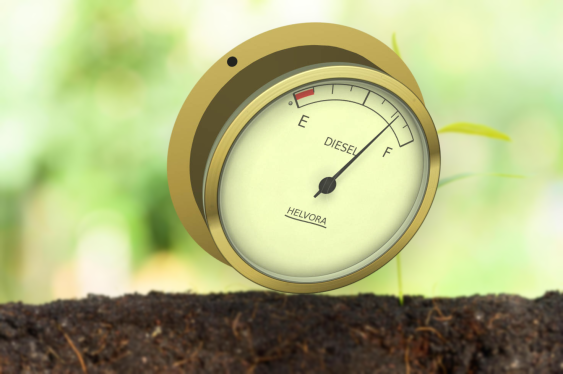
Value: 0.75
